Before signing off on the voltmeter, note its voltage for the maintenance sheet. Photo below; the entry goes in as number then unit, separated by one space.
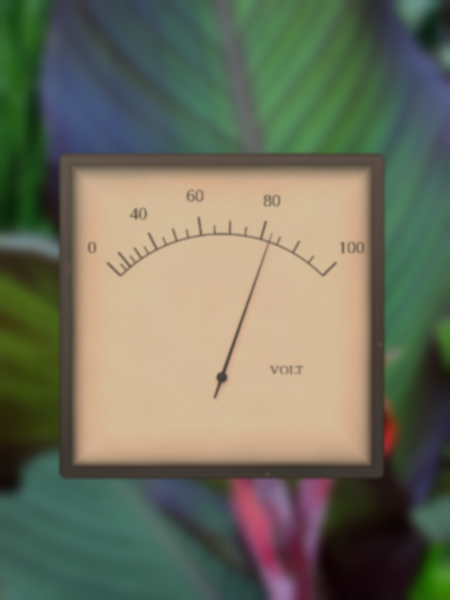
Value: 82.5 V
